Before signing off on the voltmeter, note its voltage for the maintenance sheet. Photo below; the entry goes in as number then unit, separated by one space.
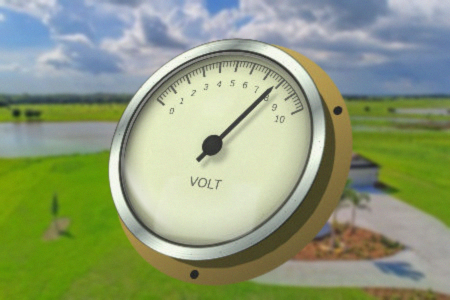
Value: 8 V
